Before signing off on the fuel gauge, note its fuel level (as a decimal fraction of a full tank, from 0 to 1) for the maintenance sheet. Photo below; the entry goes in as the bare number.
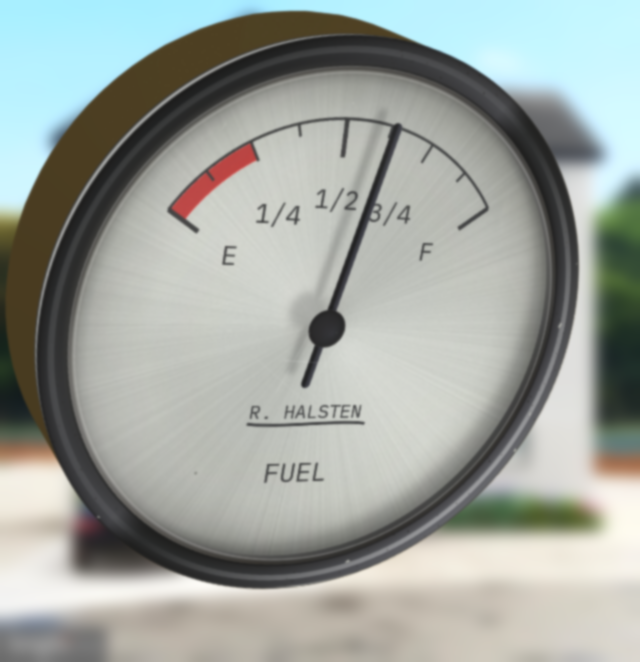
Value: 0.625
